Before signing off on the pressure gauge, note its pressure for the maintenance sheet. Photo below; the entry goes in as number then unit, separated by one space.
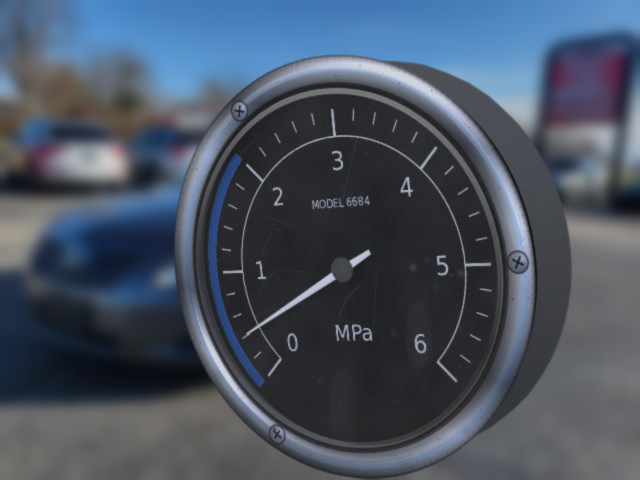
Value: 0.4 MPa
